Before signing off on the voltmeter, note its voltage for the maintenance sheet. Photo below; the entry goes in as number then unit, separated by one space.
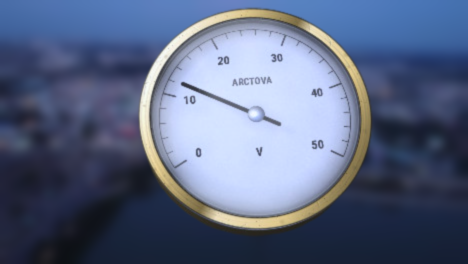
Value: 12 V
